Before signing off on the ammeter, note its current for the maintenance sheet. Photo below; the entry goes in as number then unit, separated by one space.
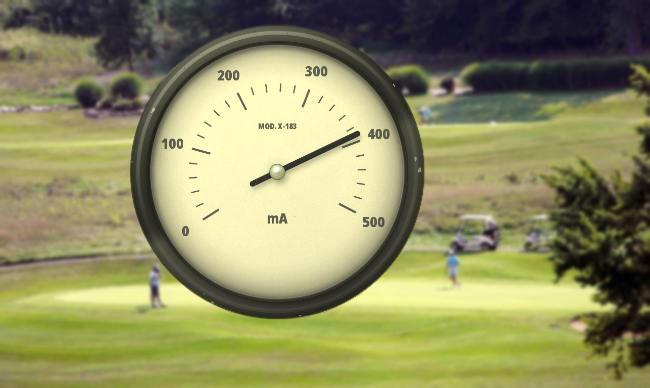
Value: 390 mA
